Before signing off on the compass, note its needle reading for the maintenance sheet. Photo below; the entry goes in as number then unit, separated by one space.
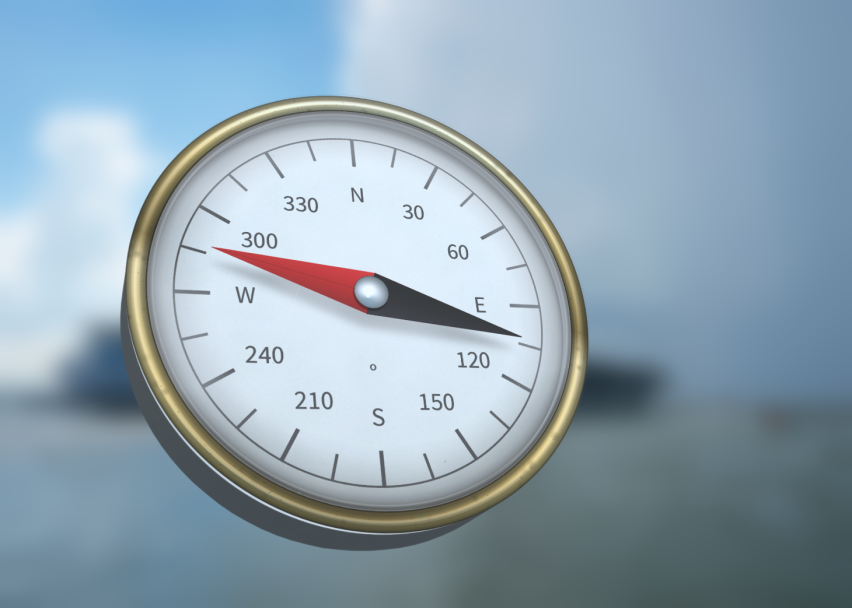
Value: 285 °
